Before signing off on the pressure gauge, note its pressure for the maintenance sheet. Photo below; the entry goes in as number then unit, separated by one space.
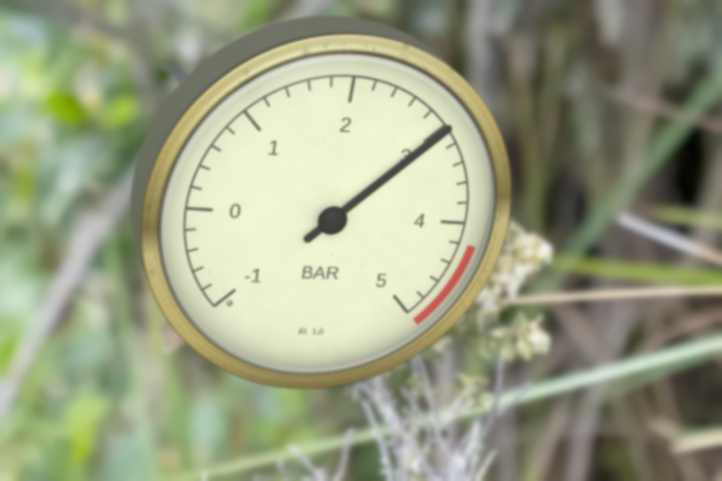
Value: 3 bar
